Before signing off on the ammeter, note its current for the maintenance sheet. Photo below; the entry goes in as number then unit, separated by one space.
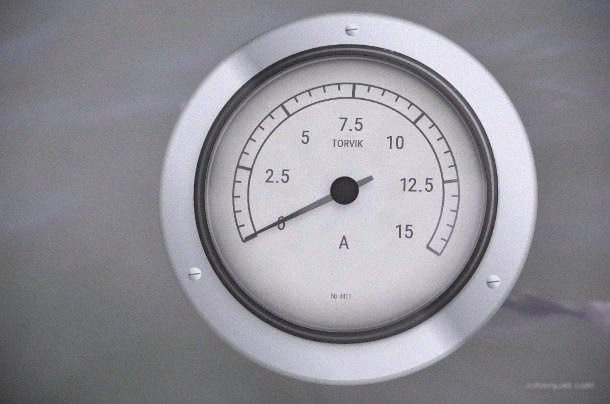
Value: 0 A
